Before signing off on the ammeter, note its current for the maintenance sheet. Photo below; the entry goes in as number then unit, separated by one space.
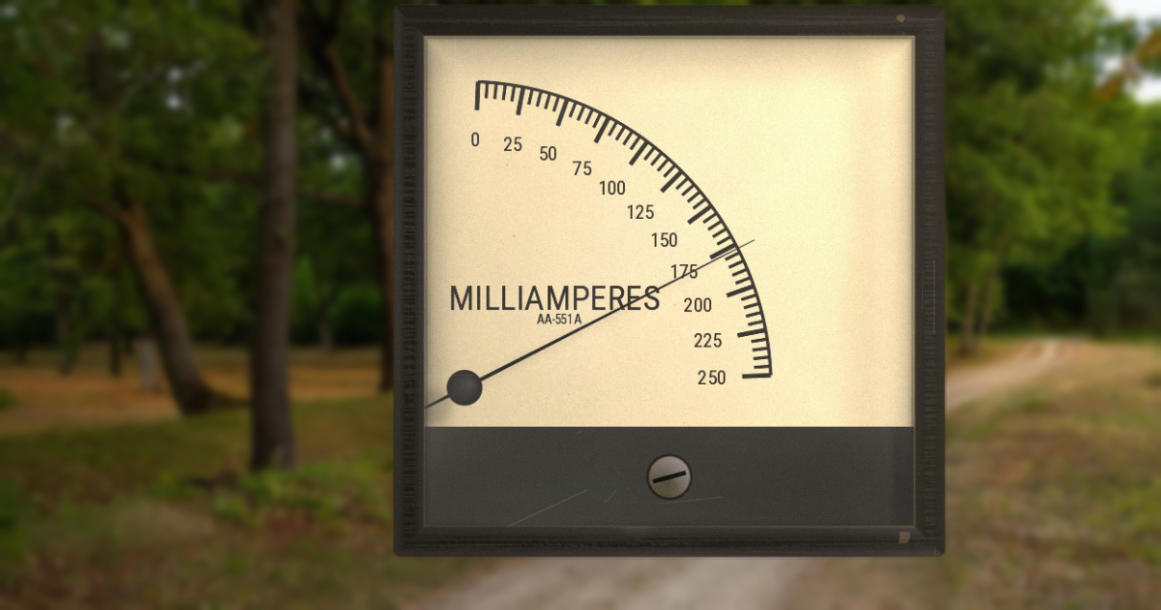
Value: 177.5 mA
